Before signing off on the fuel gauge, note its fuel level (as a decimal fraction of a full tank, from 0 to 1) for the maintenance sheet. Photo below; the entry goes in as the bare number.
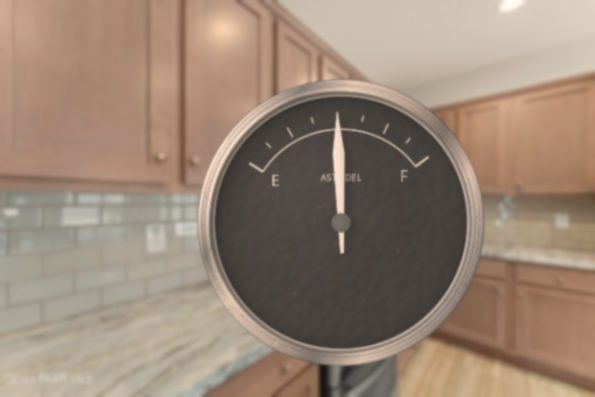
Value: 0.5
